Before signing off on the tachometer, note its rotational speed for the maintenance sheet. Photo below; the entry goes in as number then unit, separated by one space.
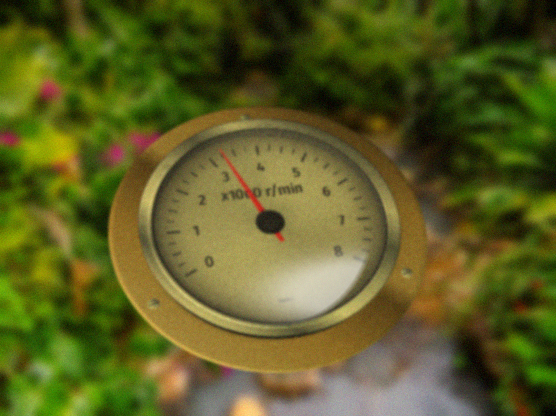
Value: 3250 rpm
